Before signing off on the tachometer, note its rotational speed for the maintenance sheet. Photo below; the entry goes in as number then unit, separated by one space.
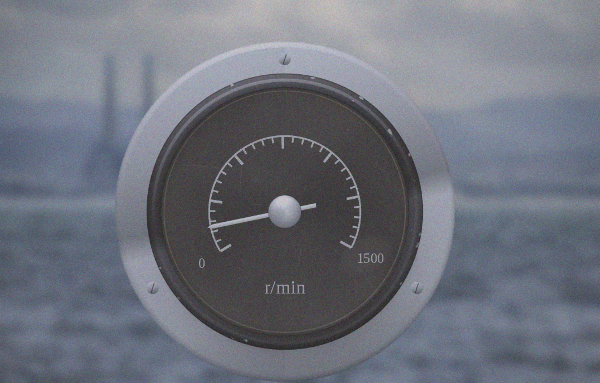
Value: 125 rpm
